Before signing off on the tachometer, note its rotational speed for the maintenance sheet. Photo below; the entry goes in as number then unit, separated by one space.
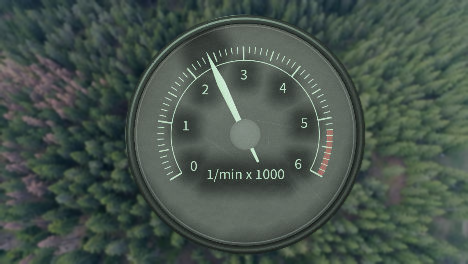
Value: 2400 rpm
